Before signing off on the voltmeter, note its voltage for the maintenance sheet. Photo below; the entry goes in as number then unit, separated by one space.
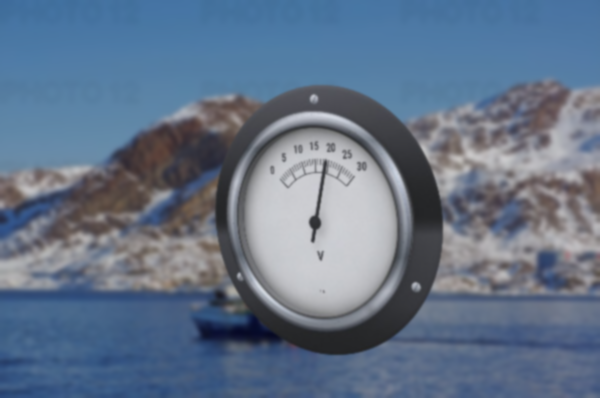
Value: 20 V
